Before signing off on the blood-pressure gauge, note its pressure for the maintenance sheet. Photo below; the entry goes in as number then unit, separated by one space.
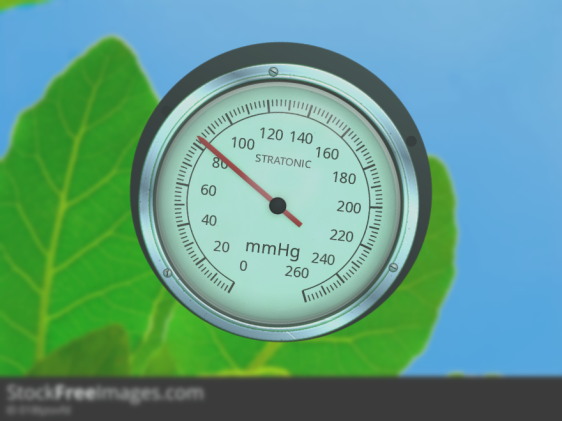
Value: 84 mmHg
